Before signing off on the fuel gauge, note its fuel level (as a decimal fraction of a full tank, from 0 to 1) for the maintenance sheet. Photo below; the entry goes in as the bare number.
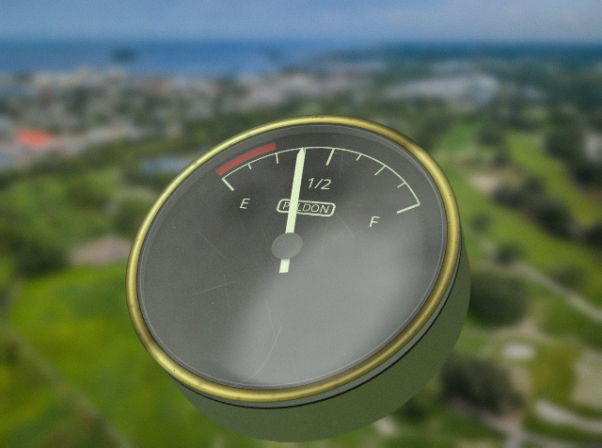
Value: 0.375
